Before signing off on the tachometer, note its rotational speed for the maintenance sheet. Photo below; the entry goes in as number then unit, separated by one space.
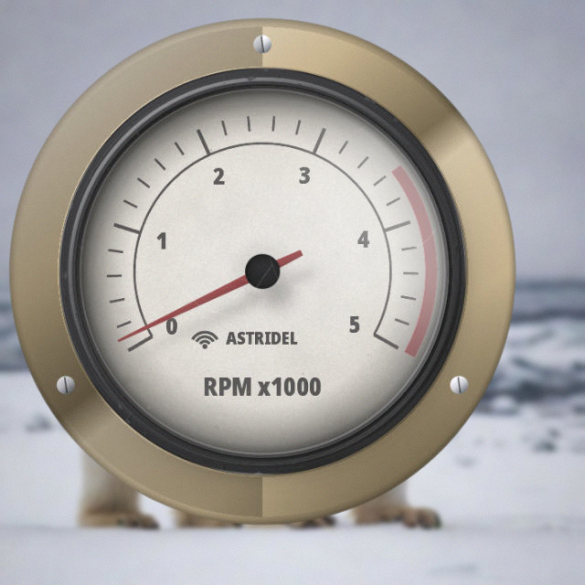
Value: 100 rpm
